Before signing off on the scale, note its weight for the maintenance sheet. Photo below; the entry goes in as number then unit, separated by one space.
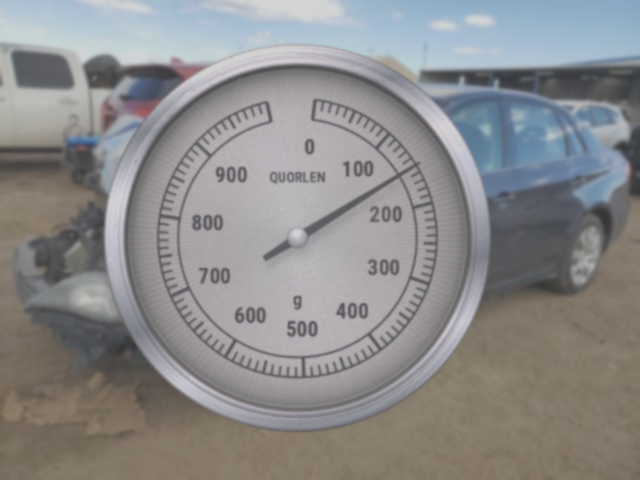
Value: 150 g
